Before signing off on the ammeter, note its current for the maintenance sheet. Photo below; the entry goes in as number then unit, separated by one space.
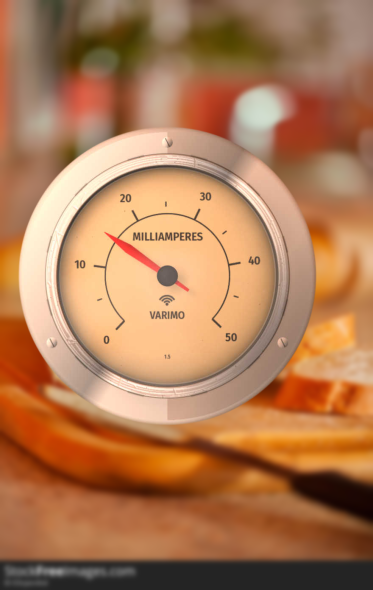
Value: 15 mA
